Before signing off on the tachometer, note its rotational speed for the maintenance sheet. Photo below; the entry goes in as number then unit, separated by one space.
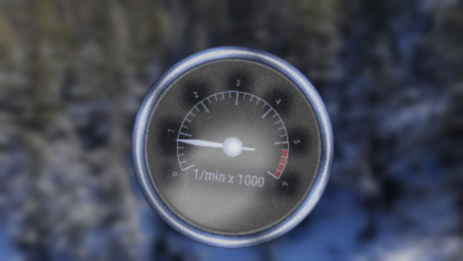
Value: 800 rpm
